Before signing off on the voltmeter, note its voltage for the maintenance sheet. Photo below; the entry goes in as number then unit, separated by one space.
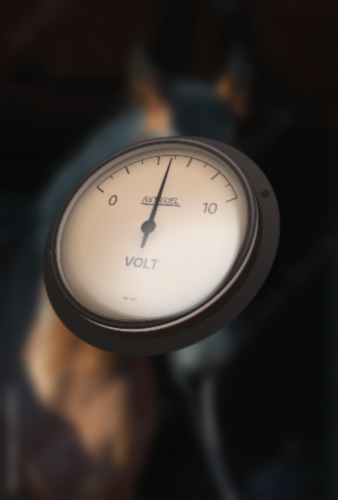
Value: 5 V
